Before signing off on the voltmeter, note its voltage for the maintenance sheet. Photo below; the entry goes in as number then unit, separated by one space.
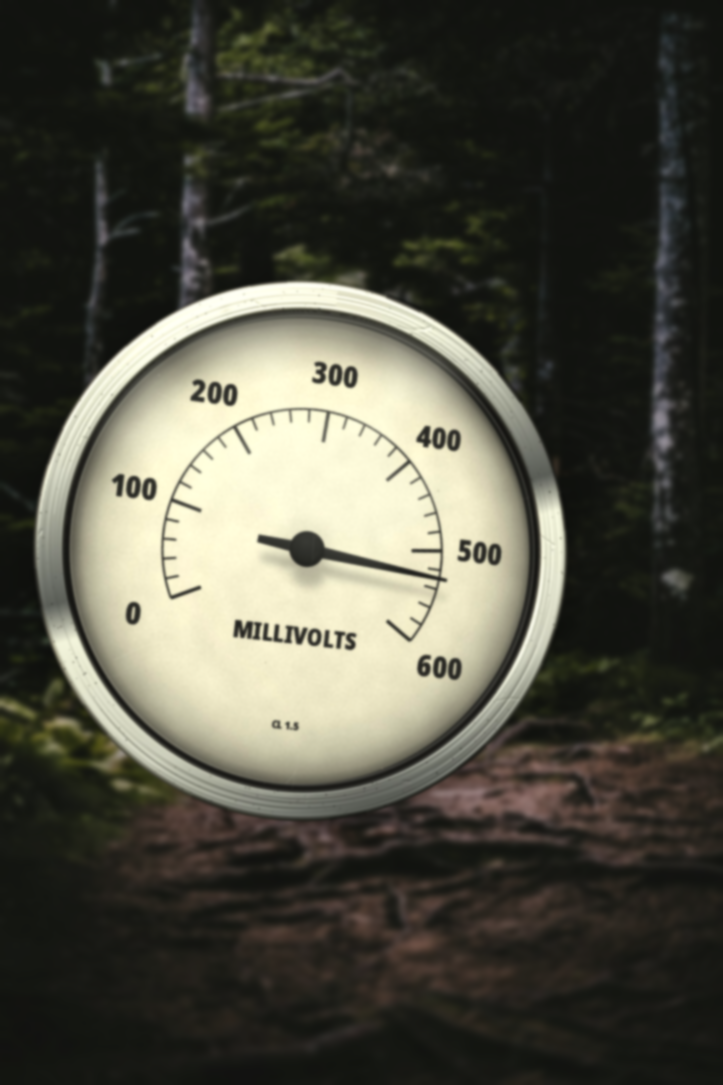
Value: 530 mV
